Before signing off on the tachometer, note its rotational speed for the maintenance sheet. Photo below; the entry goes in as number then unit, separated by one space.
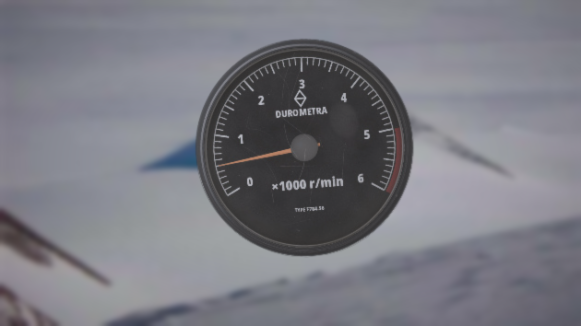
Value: 500 rpm
